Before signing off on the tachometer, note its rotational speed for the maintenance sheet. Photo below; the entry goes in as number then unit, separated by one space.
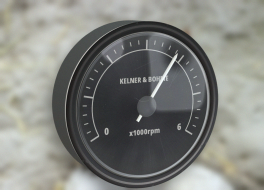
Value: 3800 rpm
